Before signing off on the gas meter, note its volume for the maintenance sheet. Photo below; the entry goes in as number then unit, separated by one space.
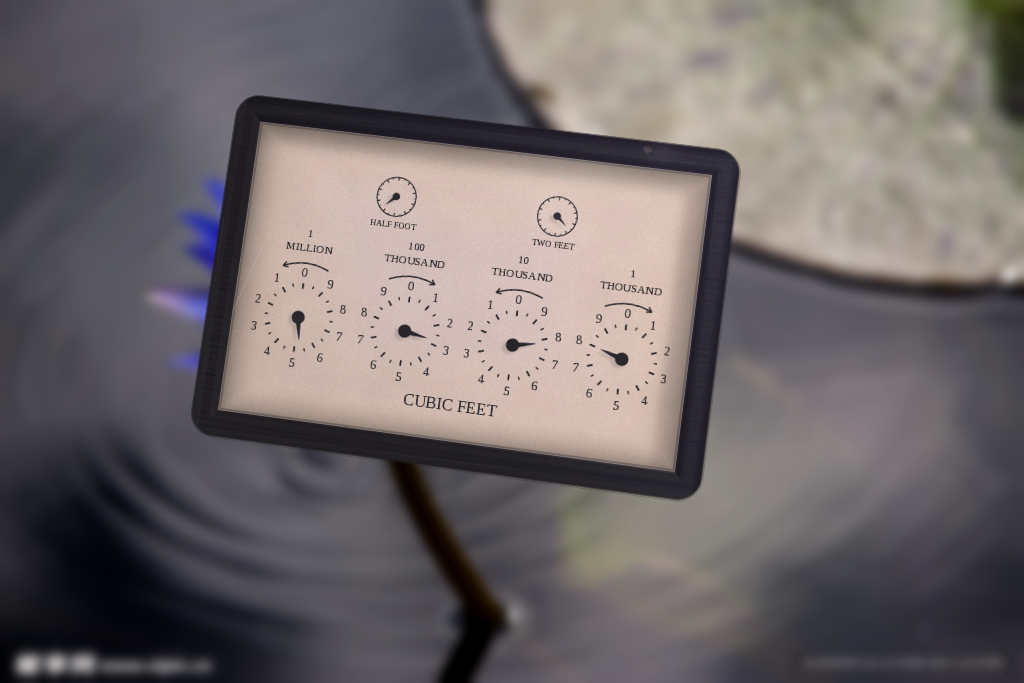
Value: 527800 ft³
